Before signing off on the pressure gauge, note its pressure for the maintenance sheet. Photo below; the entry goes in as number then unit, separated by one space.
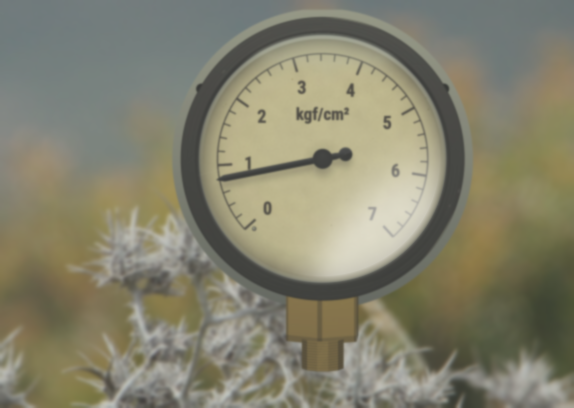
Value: 0.8 kg/cm²
